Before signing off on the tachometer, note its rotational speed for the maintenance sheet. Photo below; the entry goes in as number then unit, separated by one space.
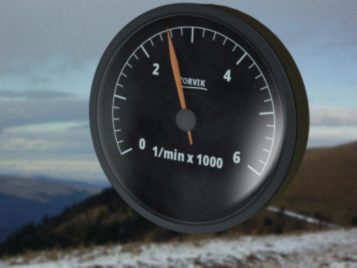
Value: 2600 rpm
